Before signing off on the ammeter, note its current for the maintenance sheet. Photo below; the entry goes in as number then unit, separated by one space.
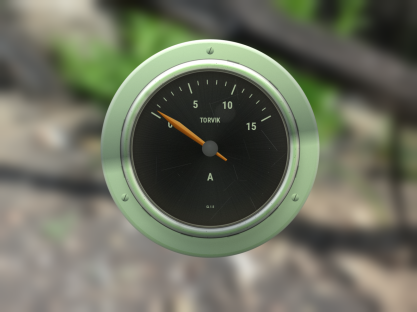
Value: 0.5 A
